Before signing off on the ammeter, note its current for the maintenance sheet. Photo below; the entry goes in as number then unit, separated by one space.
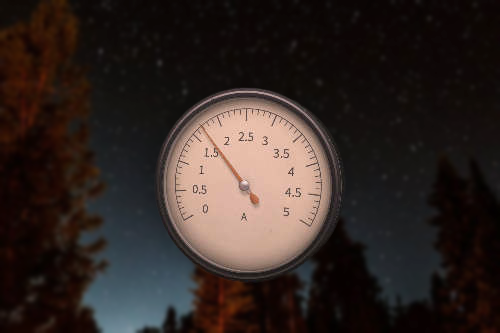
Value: 1.7 A
